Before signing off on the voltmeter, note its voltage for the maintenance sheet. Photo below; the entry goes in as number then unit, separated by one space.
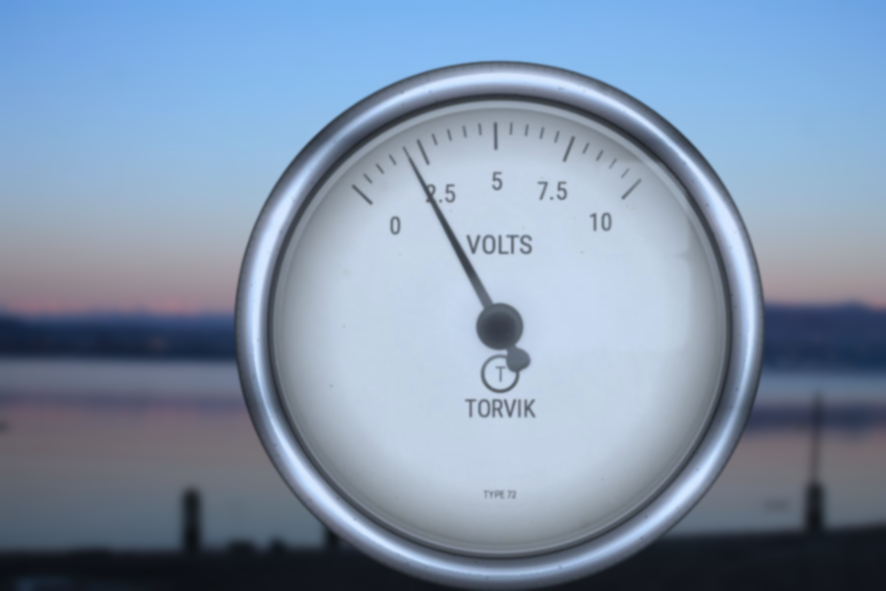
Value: 2 V
